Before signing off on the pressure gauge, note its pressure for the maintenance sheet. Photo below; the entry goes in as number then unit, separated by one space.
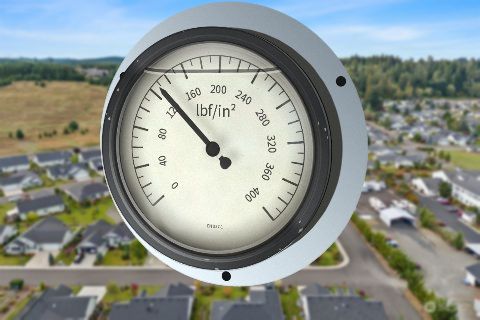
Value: 130 psi
